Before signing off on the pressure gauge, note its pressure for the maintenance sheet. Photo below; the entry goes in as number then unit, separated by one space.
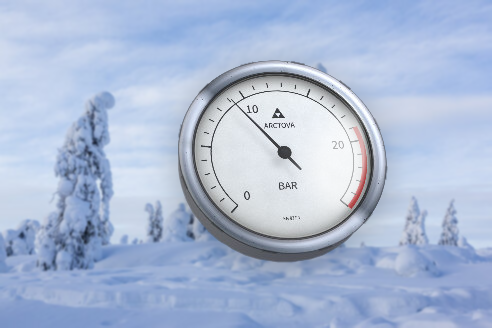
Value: 9 bar
